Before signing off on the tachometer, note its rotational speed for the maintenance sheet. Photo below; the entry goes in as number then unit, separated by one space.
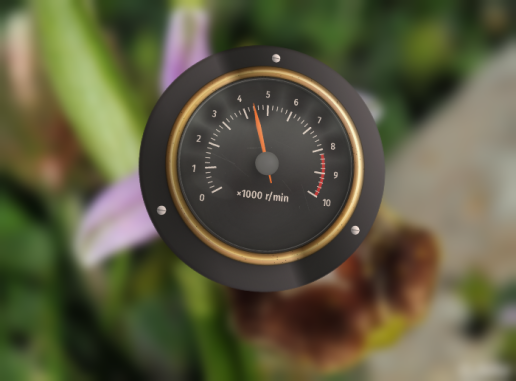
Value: 4400 rpm
